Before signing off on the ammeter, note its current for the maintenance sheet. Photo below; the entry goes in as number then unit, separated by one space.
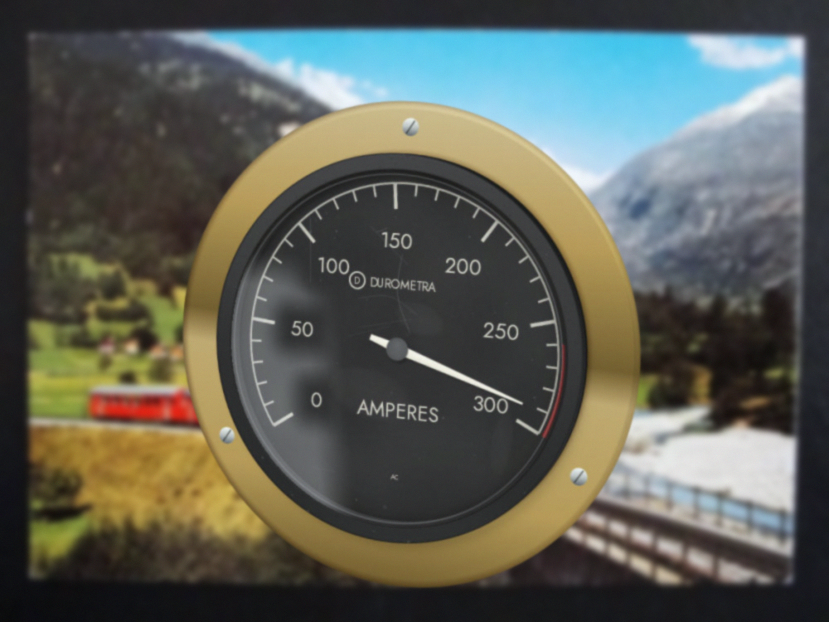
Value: 290 A
